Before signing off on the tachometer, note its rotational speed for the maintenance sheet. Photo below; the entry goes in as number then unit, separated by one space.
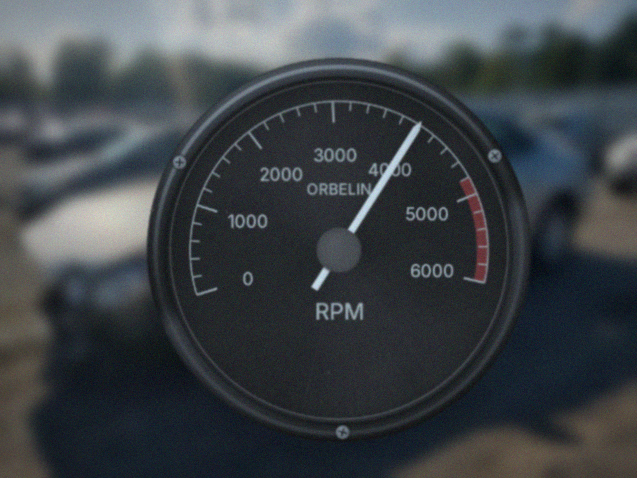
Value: 4000 rpm
